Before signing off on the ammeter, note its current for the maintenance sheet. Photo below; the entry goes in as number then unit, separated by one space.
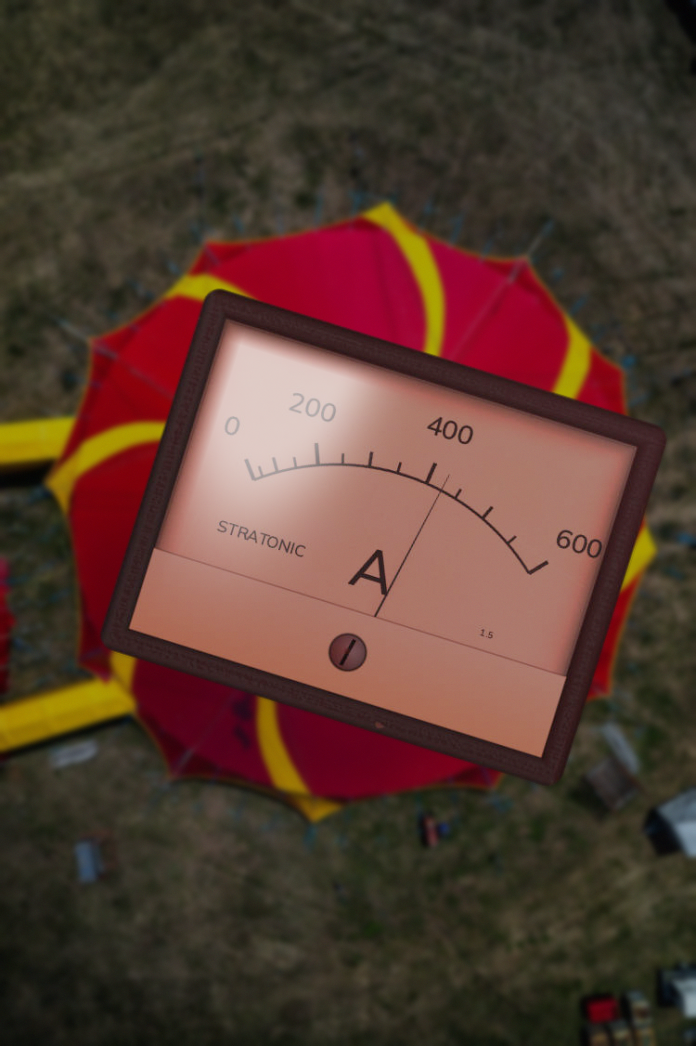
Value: 425 A
